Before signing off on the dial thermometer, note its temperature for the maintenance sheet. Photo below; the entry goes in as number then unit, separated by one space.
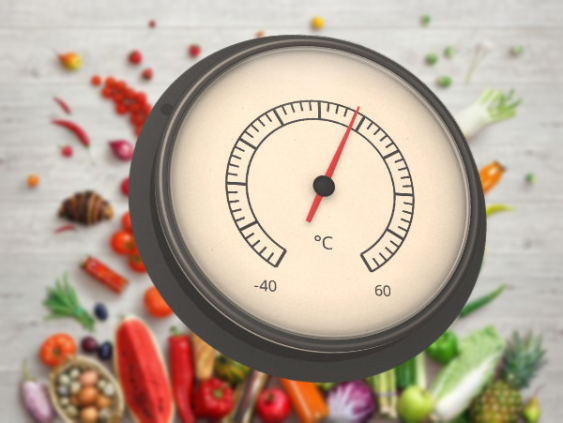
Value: 18 °C
